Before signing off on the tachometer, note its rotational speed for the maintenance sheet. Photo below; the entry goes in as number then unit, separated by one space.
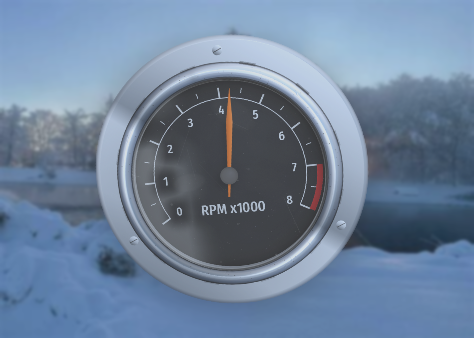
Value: 4250 rpm
